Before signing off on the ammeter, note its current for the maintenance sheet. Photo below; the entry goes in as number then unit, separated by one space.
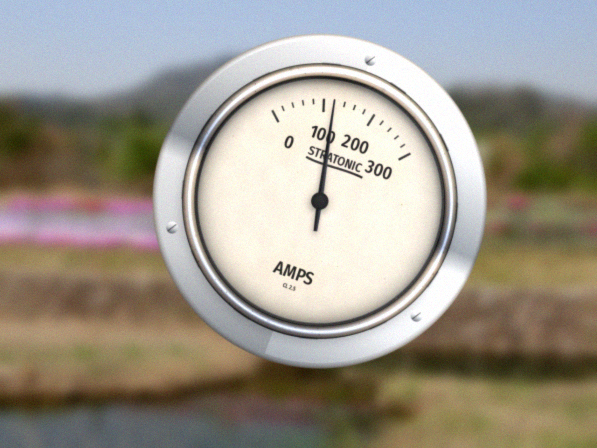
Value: 120 A
